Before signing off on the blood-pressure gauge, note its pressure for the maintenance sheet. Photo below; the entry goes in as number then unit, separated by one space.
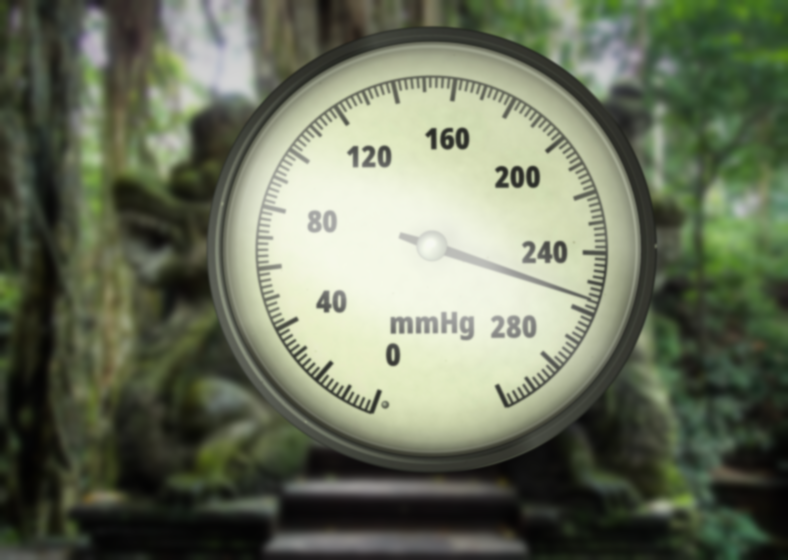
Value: 256 mmHg
